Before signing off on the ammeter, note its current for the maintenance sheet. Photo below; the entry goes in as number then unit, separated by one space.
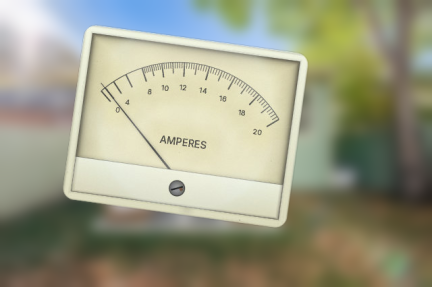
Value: 2 A
